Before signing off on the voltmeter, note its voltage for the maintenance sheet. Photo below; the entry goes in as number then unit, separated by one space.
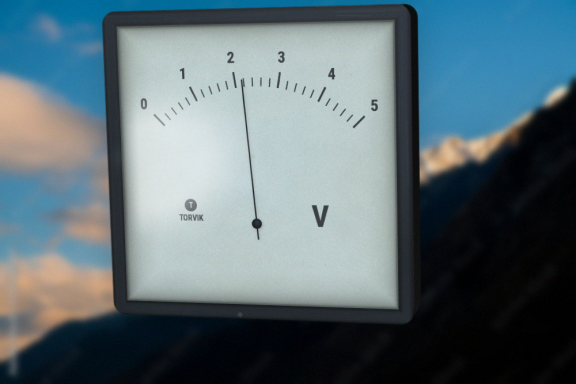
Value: 2.2 V
